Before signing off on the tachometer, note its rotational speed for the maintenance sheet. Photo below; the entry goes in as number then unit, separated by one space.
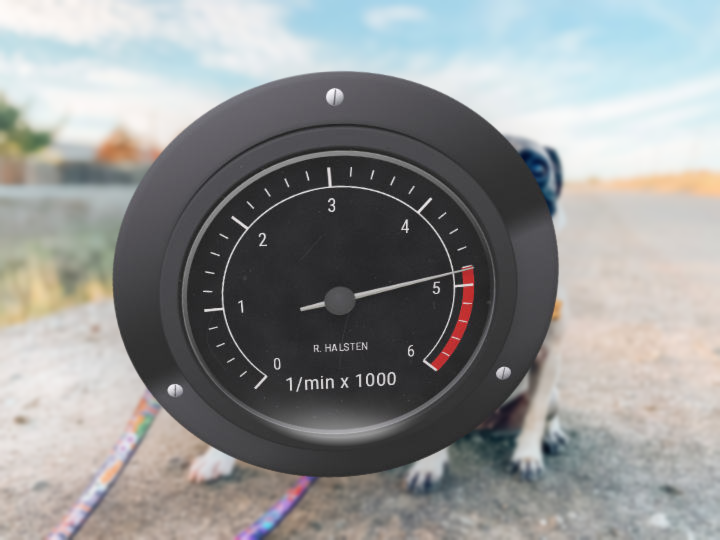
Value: 4800 rpm
